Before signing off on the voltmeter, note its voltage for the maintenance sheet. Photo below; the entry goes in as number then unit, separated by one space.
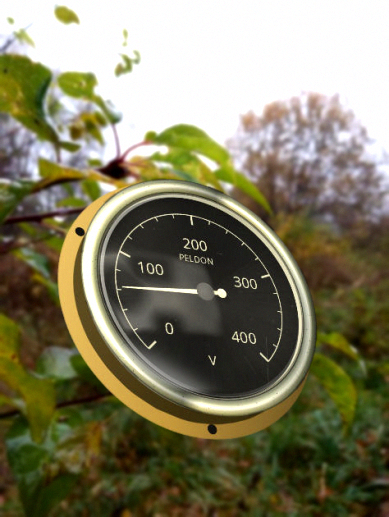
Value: 60 V
